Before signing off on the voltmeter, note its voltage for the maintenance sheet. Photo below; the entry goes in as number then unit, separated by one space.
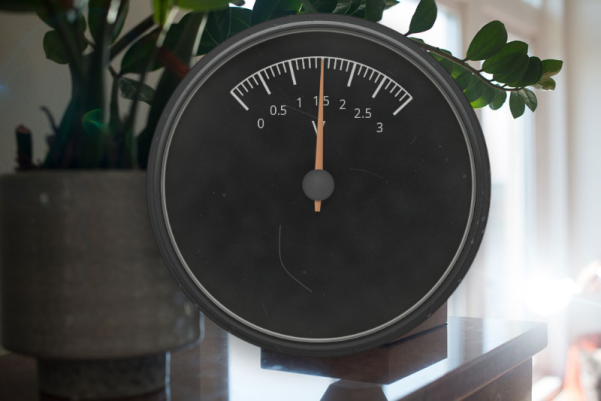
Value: 1.5 V
